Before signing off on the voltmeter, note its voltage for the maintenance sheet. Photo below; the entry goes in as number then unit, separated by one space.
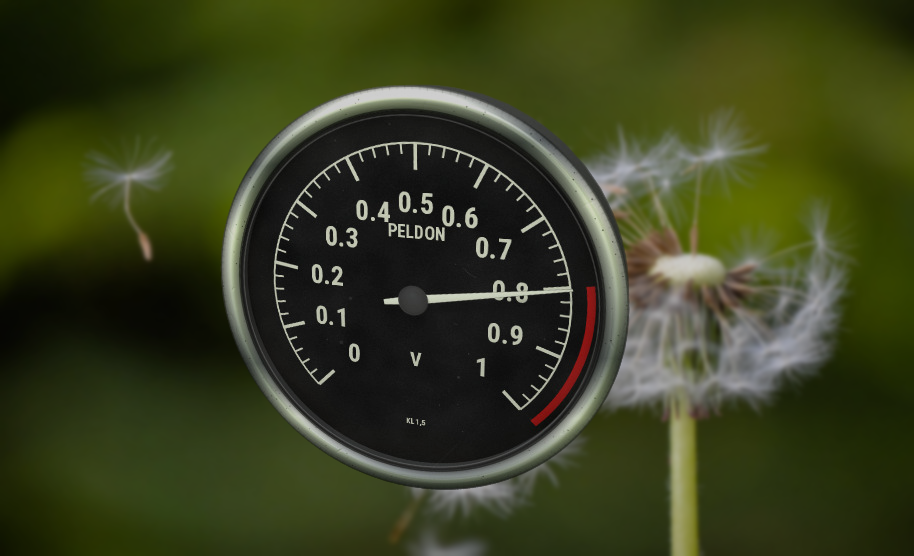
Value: 0.8 V
